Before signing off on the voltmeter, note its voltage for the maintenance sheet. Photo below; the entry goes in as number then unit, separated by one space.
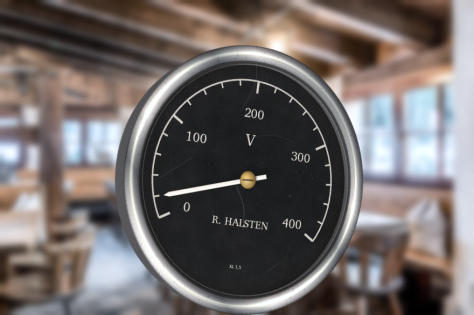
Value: 20 V
